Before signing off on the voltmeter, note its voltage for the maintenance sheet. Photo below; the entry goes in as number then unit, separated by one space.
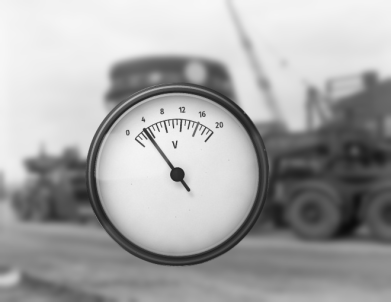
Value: 3 V
